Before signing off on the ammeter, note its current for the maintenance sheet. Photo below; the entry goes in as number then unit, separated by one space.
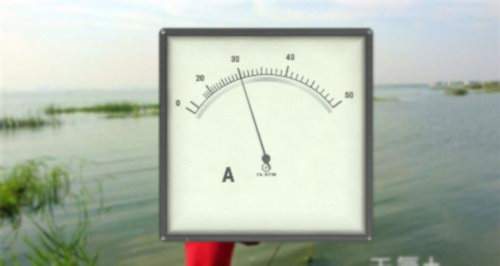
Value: 30 A
